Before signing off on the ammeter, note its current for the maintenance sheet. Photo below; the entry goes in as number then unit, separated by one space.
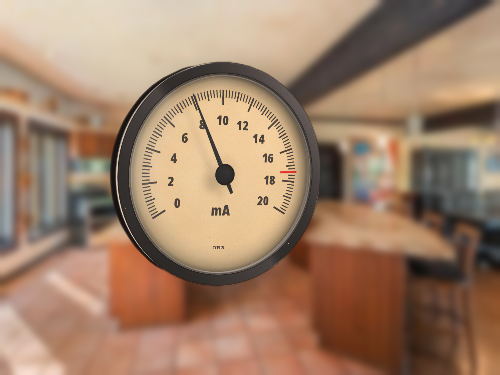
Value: 8 mA
